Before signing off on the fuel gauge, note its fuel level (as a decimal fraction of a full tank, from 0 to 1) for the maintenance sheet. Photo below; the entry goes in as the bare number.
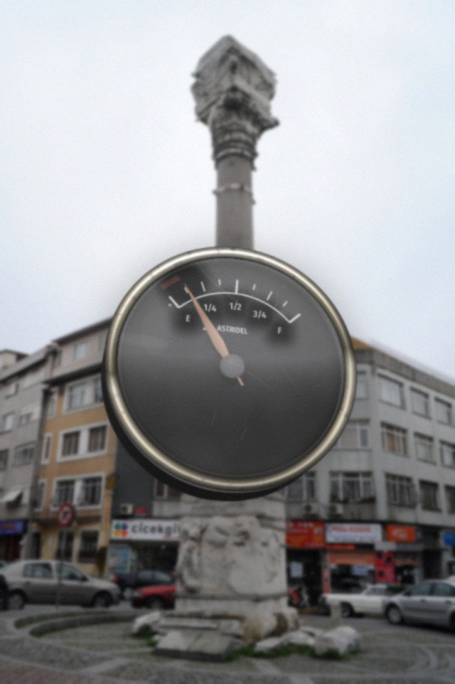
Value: 0.125
